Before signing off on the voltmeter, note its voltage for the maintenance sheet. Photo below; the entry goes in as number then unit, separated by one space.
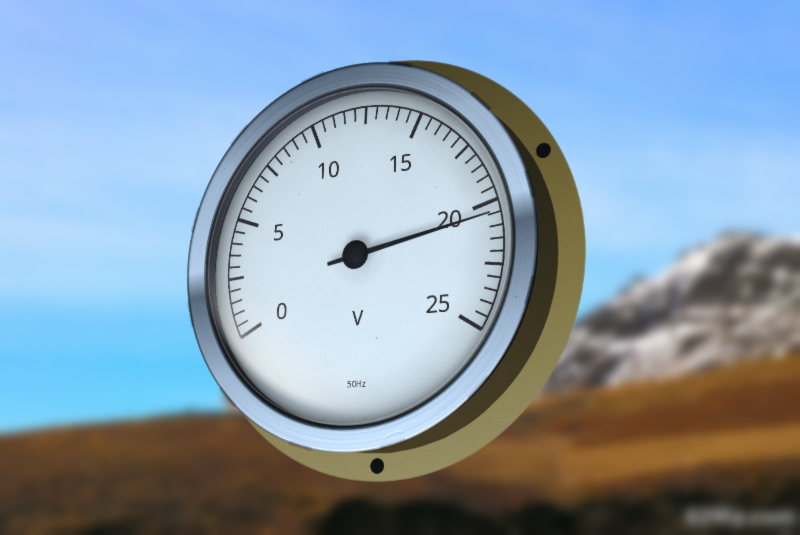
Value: 20.5 V
